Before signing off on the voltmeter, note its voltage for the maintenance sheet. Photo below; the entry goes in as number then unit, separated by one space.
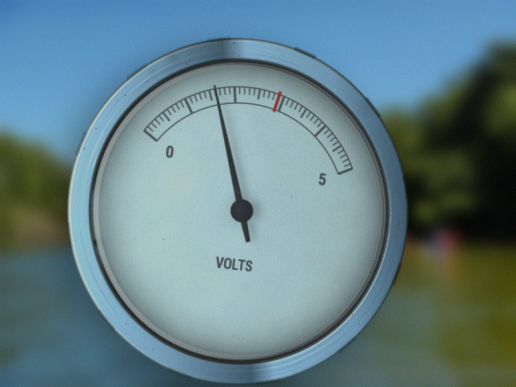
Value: 1.6 V
